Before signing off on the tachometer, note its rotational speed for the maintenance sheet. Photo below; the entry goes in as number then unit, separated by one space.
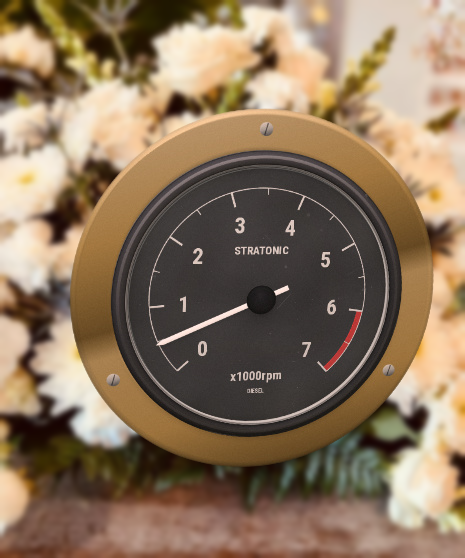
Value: 500 rpm
